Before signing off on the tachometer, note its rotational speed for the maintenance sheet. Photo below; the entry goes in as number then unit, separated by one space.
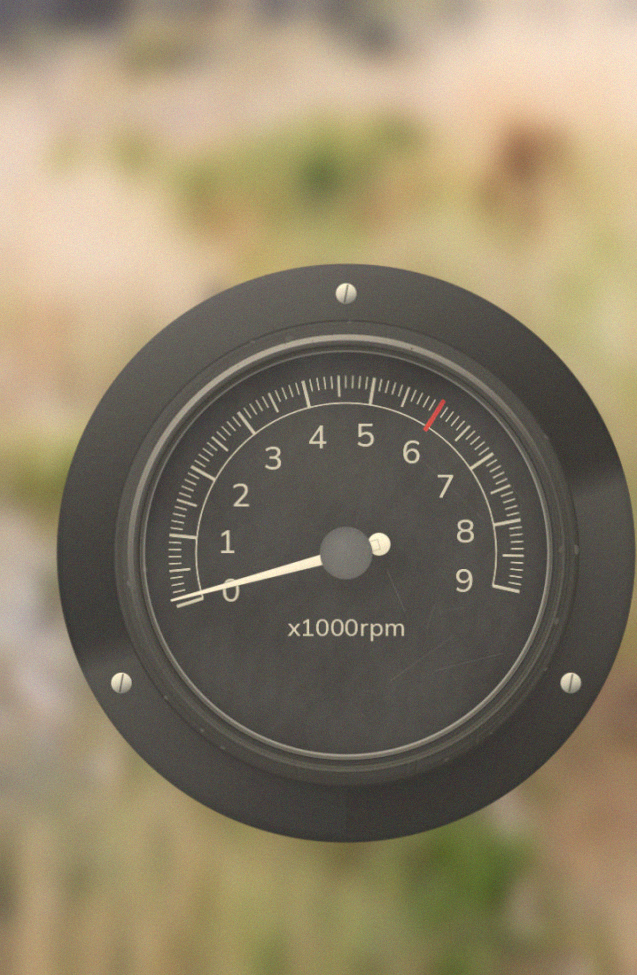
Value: 100 rpm
